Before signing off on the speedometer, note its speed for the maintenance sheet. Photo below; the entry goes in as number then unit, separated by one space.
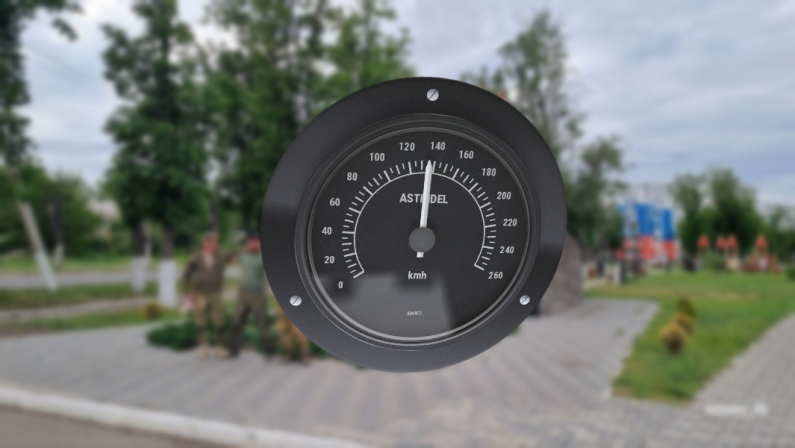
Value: 135 km/h
